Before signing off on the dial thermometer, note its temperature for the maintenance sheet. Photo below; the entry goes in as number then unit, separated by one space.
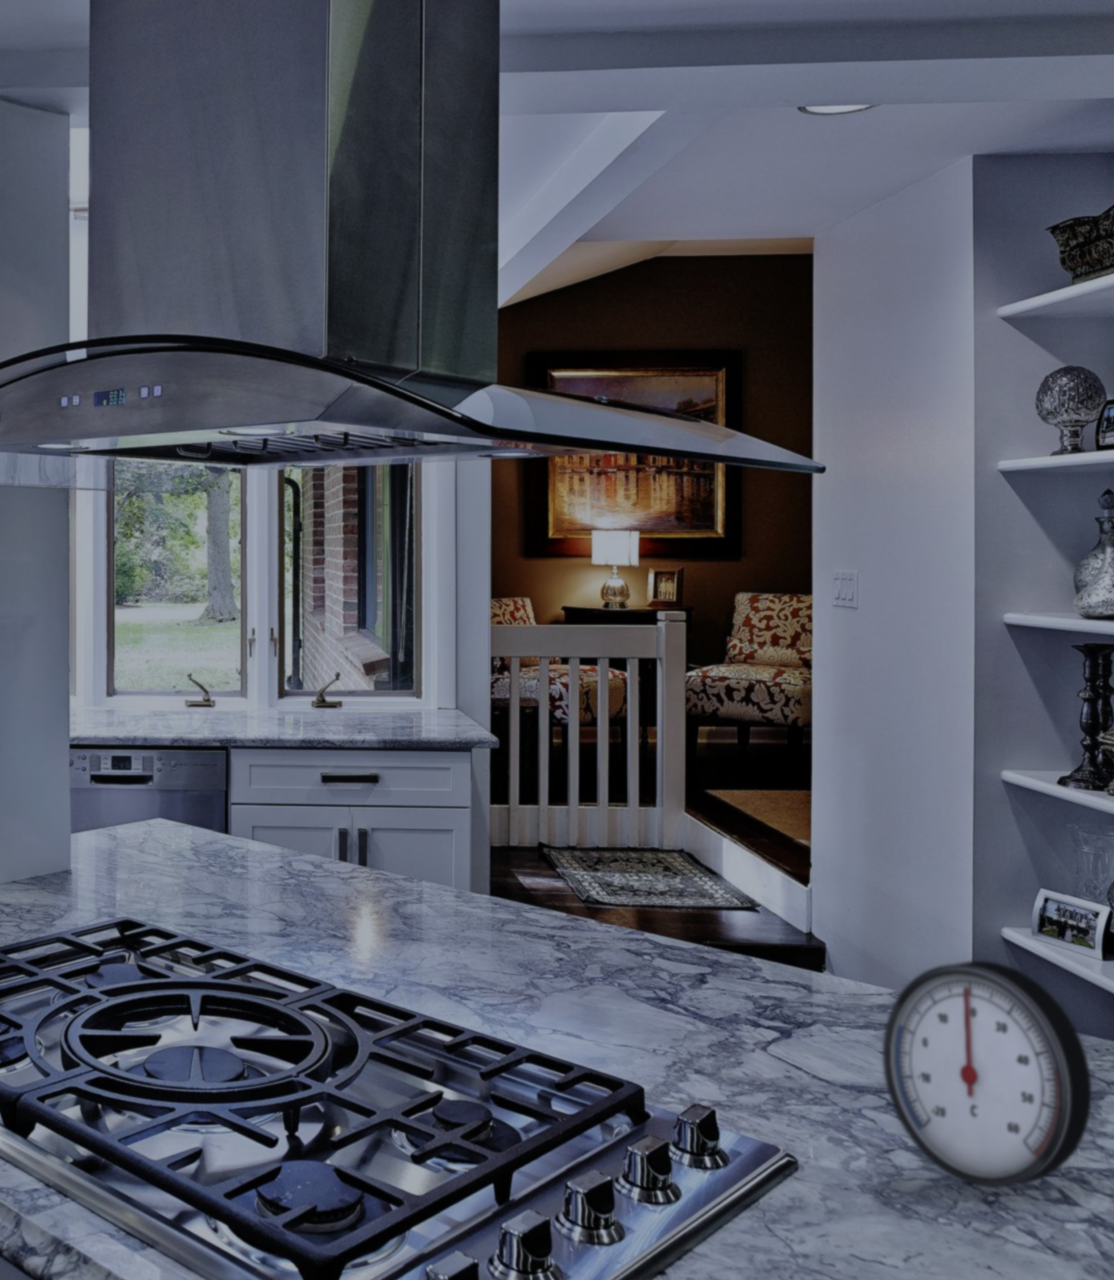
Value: 20 °C
